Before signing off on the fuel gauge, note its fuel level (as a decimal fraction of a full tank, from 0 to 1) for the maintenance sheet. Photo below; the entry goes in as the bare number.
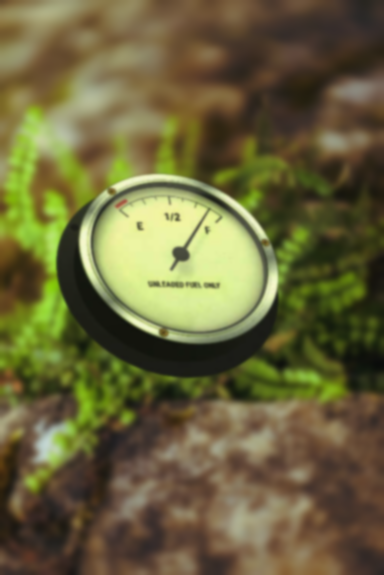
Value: 0.875
